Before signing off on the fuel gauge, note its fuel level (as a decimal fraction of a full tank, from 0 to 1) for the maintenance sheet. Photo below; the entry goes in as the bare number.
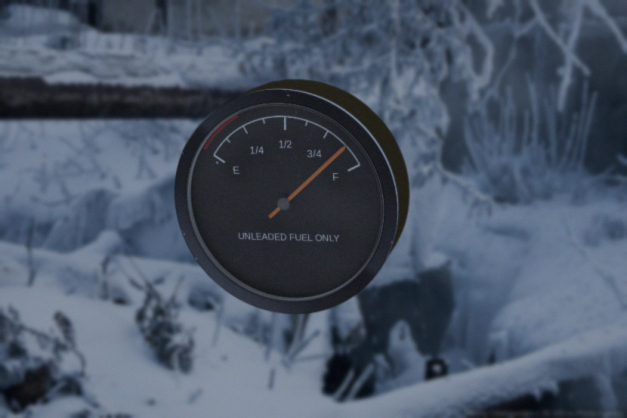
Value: 0.875
